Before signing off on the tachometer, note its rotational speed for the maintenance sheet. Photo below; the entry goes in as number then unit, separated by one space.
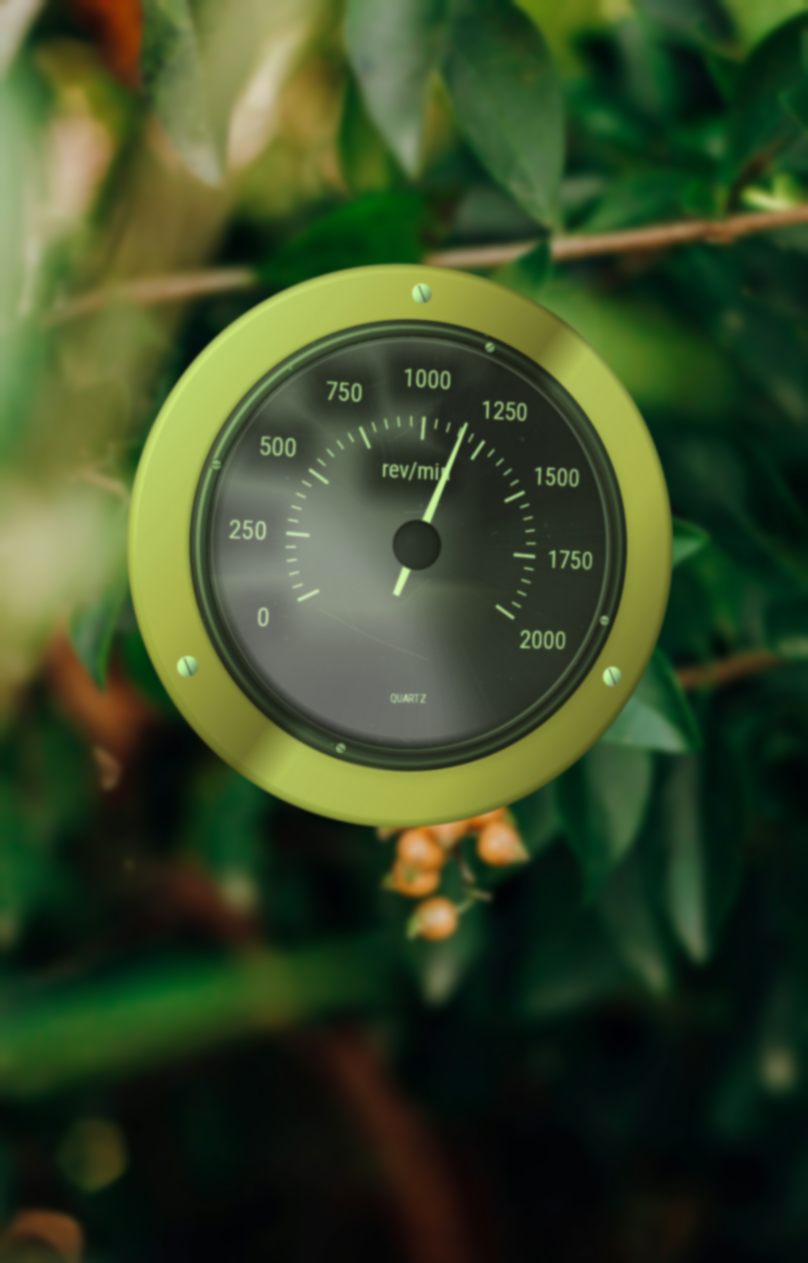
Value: 1150 rpm
